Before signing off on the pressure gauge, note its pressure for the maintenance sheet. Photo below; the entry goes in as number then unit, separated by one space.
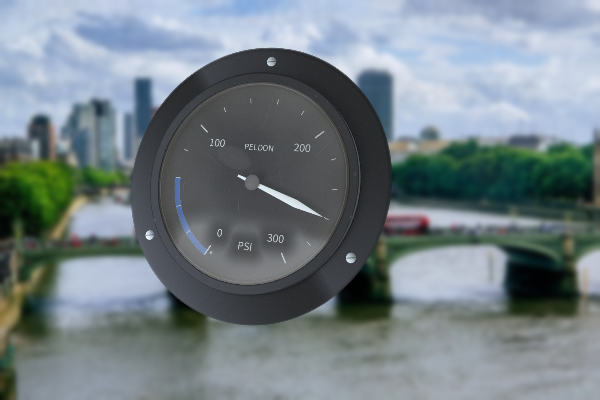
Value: 260 psi
